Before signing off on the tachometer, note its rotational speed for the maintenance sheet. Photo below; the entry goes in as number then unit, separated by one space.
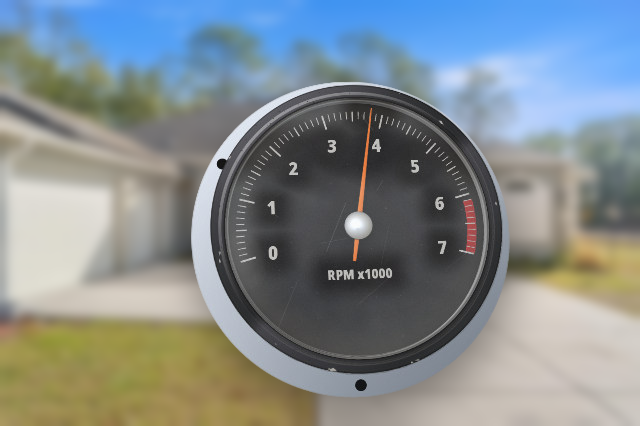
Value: 3800 rpm
